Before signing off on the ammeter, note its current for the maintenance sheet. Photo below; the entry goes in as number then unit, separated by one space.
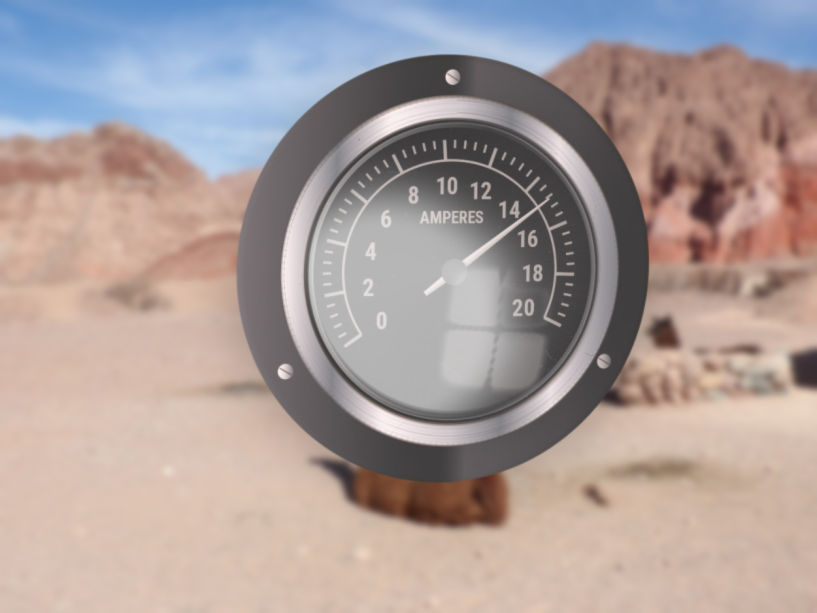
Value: 14.8 A
